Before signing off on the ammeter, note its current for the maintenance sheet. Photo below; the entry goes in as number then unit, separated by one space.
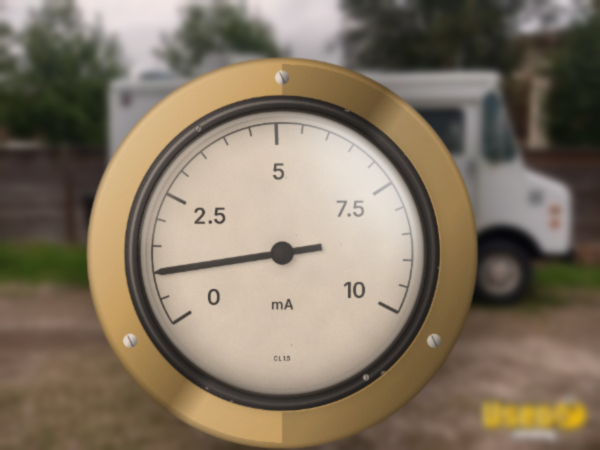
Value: 1 mA
